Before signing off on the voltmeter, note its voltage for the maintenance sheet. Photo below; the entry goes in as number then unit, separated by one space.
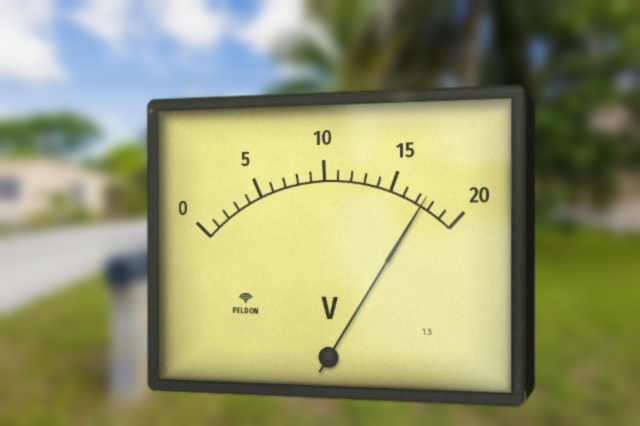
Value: 17.5 V
